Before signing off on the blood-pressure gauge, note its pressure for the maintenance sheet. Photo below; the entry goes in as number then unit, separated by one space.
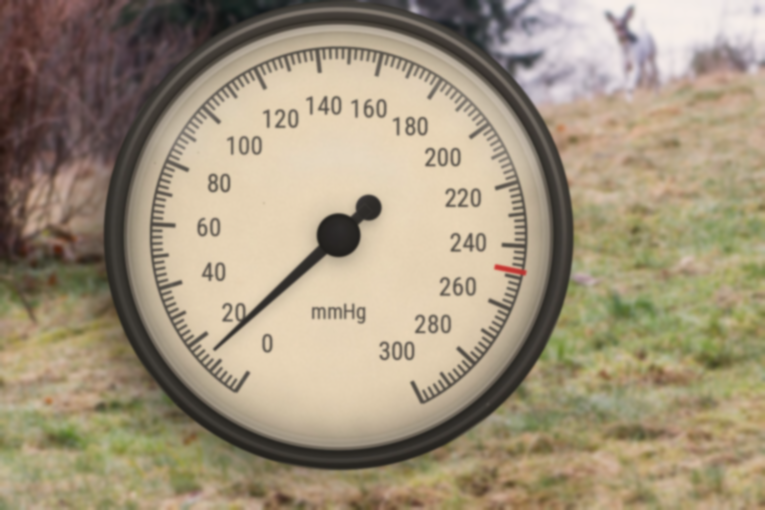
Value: 14 mmHg
